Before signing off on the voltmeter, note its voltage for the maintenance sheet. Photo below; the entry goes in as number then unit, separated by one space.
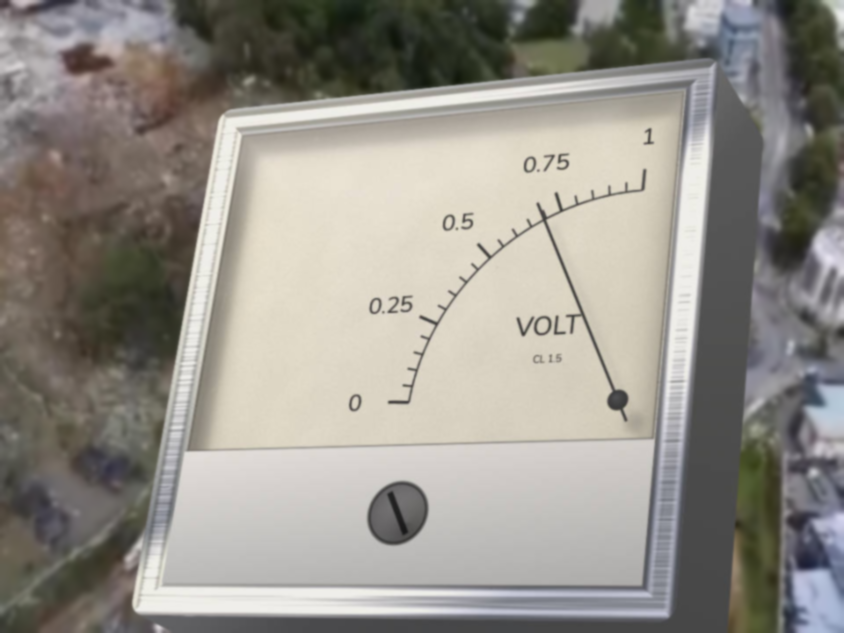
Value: 0.7 V
